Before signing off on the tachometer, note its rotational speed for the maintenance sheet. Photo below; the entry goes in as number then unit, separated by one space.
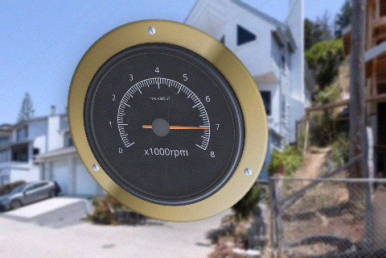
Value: 7000 rpm
